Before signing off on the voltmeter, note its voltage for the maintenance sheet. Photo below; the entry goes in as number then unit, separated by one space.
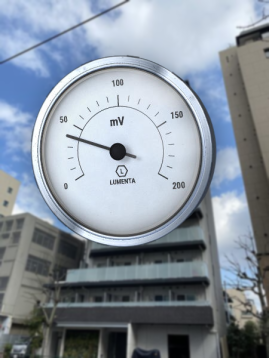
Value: 40 mV
